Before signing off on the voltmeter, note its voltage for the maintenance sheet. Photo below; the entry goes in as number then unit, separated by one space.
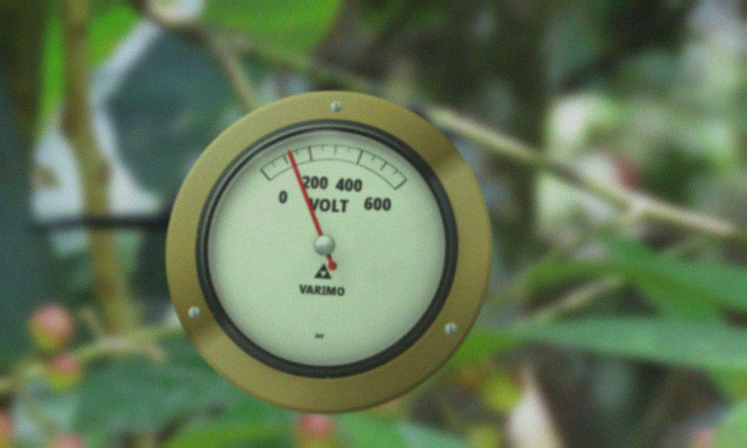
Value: 125 V
